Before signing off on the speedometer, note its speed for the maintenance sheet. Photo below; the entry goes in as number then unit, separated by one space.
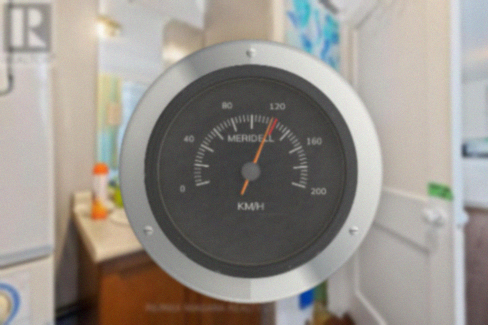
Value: 120 km/h
